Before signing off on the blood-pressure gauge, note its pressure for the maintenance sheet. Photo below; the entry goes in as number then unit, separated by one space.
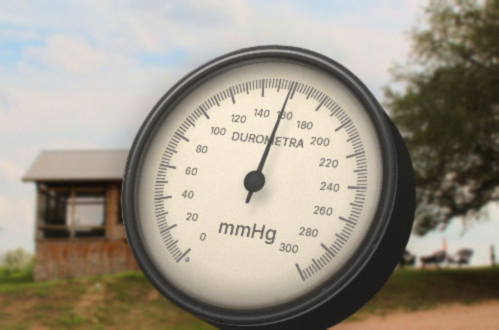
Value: 160 mmHg
